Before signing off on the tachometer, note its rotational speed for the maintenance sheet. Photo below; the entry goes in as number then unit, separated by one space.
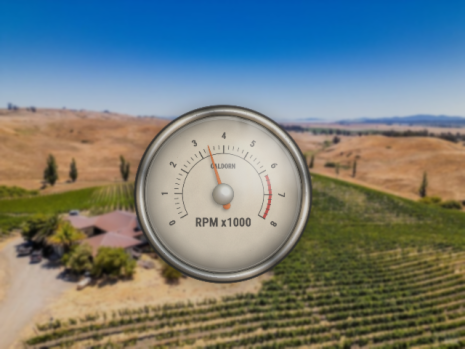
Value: 3400 rpm
